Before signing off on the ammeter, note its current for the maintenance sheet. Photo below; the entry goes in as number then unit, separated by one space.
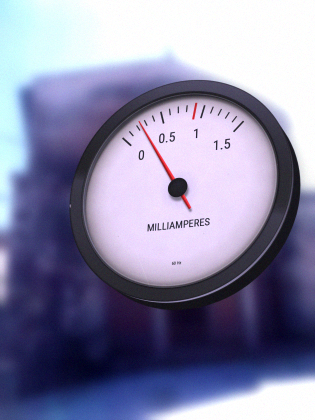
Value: 0.25 mA
